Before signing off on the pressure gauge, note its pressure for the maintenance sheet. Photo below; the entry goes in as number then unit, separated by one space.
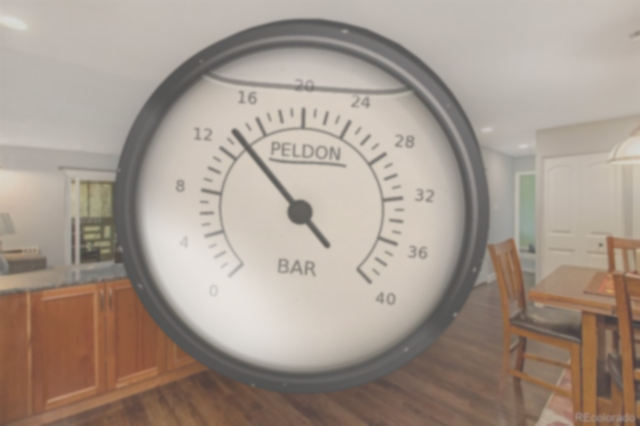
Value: 14 bar
